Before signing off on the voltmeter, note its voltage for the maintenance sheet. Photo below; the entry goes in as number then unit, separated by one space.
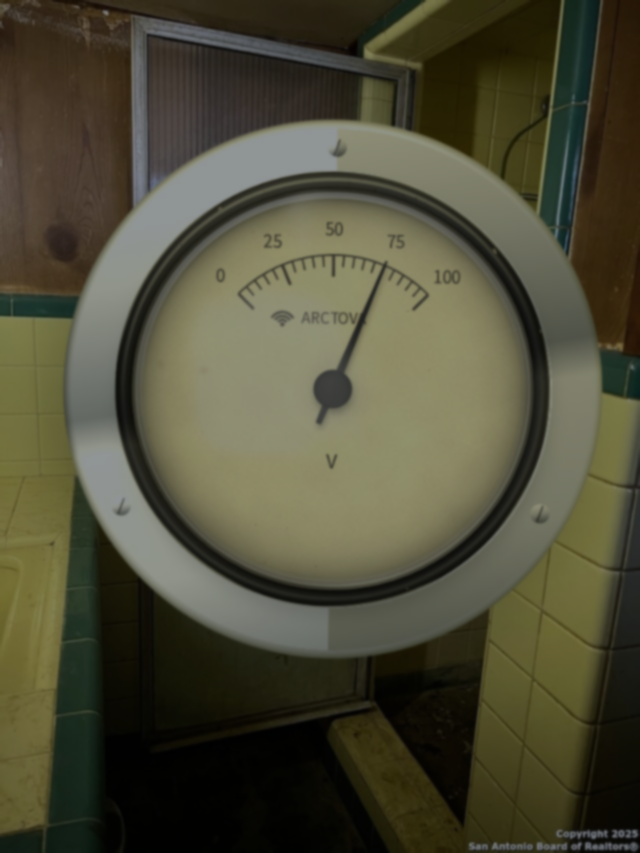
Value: 75 V
